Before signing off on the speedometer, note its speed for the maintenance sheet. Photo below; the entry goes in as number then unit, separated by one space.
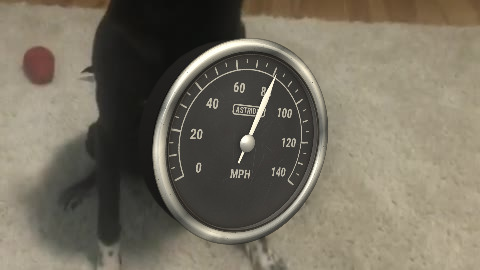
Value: 80 mph
